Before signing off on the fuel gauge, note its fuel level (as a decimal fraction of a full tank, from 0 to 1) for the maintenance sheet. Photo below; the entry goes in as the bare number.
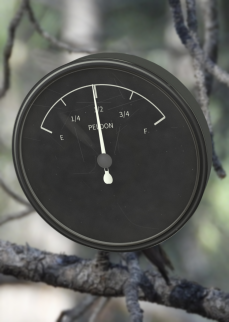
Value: 0.5
